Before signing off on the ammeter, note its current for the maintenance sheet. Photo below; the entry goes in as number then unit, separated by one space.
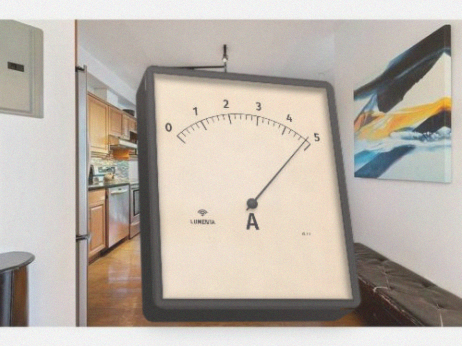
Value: 4.8 A
